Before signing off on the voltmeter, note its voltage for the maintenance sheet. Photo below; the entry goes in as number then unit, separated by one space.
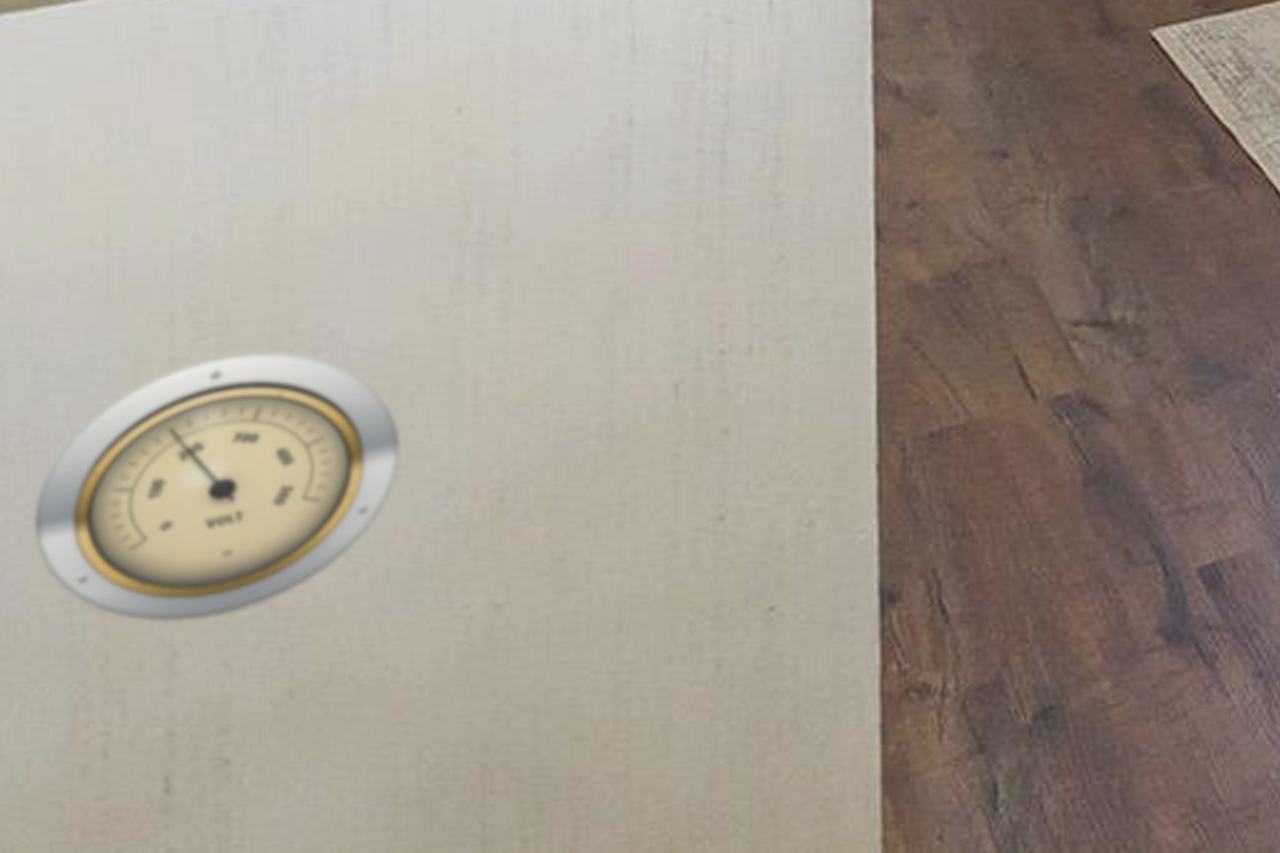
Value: 200 V
